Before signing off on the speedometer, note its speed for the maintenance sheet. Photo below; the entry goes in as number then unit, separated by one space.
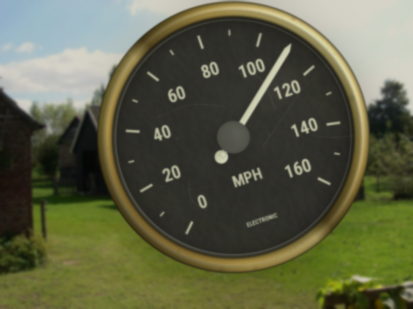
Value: 110 mph
